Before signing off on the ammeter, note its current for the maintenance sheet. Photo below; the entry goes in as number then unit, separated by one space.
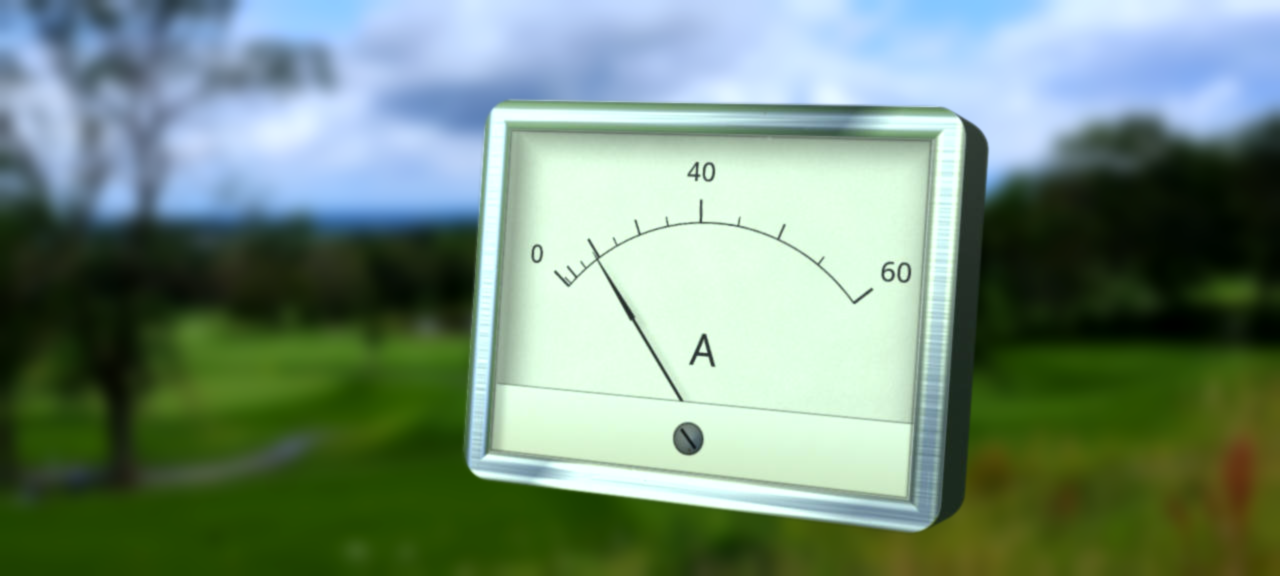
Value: 20 A
